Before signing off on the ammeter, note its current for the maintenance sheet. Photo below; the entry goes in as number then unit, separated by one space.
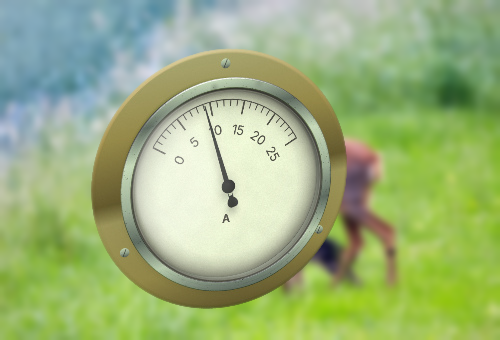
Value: 9 A
